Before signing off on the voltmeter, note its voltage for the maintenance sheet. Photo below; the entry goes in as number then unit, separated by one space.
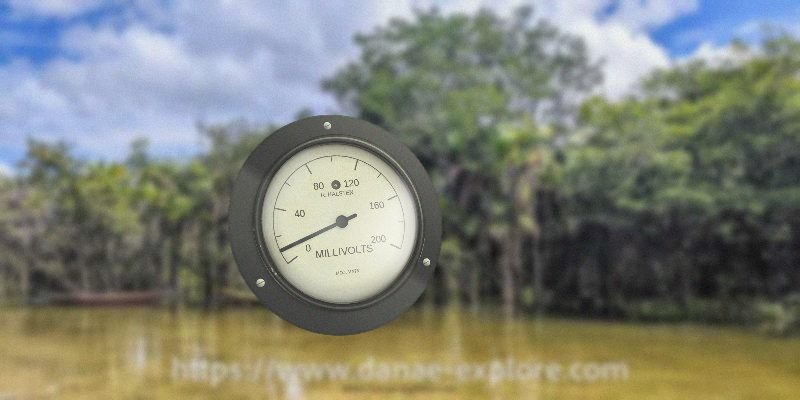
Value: 10 mV
